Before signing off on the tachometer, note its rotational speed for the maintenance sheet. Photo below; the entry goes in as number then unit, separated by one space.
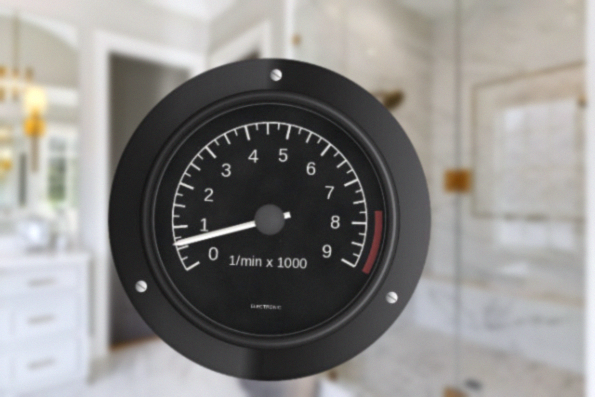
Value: 625 rpm
